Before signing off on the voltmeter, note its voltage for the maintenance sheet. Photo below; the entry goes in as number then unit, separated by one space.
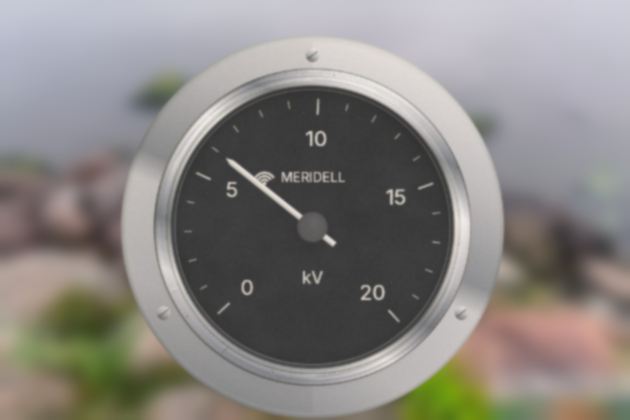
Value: 6 kV
